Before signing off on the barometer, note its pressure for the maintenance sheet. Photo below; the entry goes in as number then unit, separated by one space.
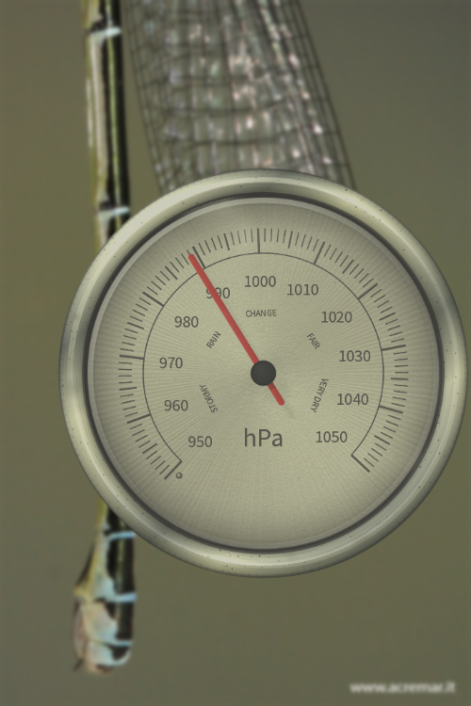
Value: 989 hPa
